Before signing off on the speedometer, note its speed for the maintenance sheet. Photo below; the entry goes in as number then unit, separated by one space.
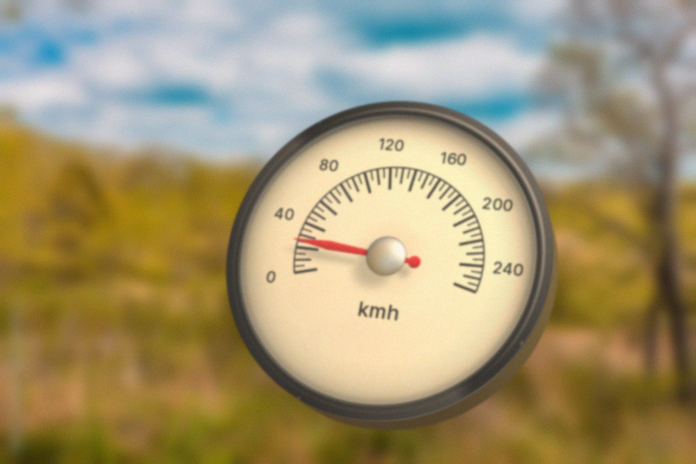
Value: 25 km/h
